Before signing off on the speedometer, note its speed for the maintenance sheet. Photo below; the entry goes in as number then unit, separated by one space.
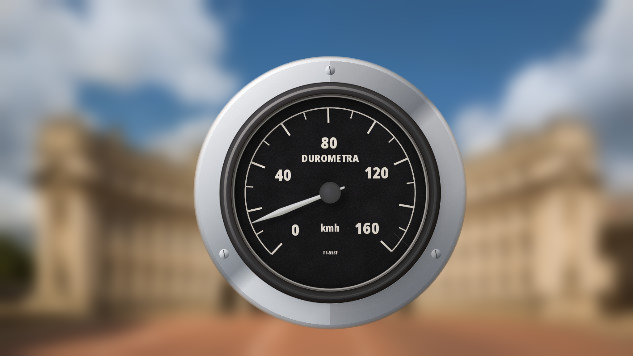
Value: 15 km/h
